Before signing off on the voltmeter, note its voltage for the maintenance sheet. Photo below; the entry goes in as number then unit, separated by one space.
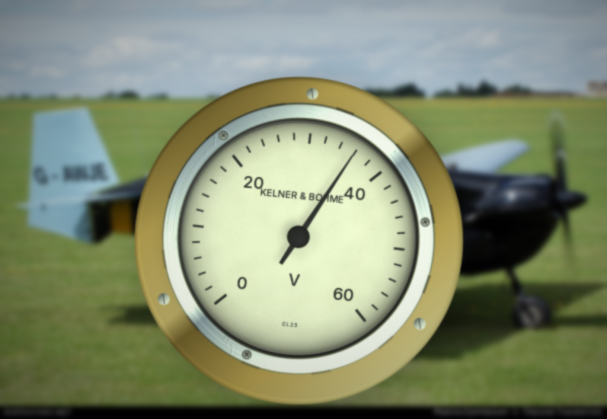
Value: 36 V
